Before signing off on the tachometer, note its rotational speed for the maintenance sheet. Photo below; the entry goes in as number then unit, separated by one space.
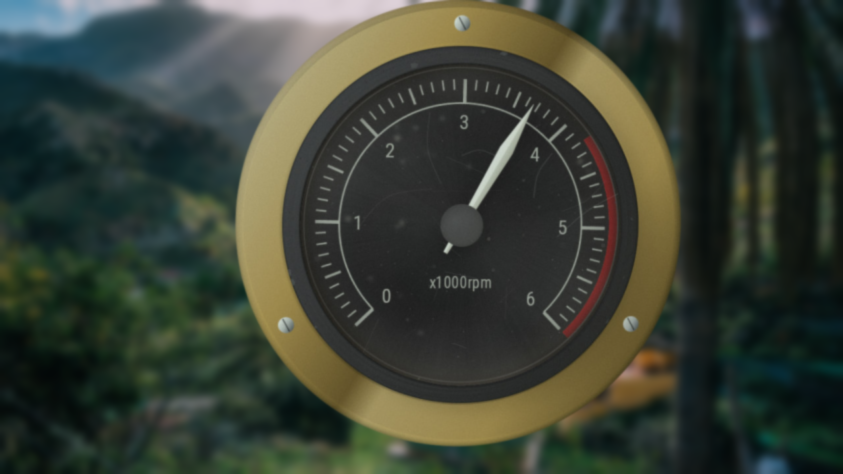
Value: 3650 rpm
